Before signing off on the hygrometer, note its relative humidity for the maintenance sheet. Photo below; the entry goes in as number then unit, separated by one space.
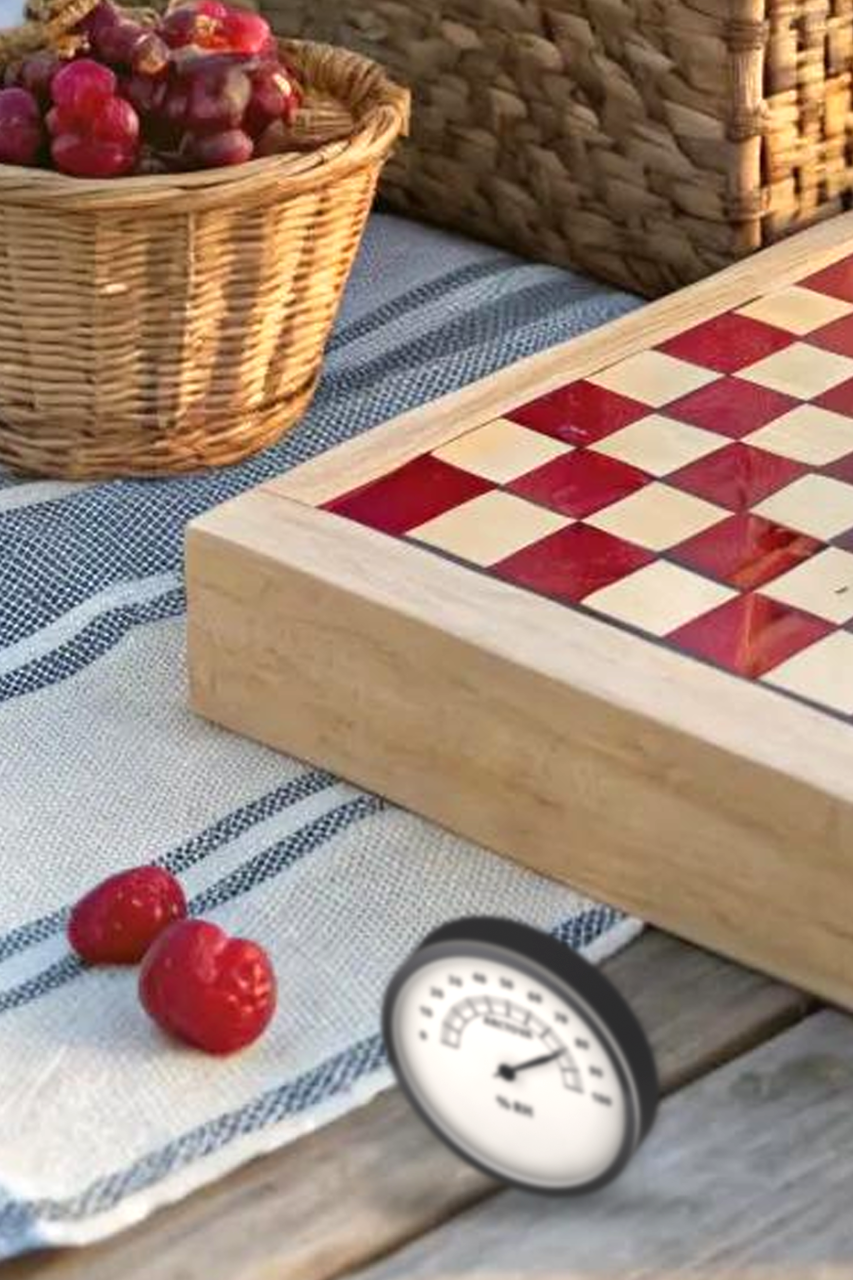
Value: 80 %
